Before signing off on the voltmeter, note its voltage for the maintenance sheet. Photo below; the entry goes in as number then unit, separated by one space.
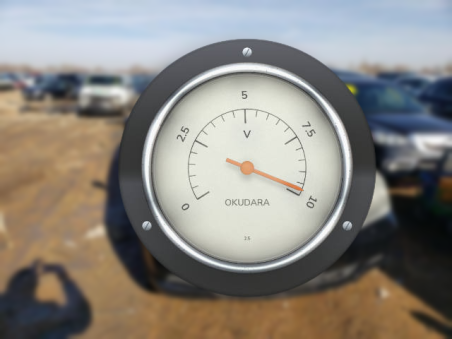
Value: 9.75 V
